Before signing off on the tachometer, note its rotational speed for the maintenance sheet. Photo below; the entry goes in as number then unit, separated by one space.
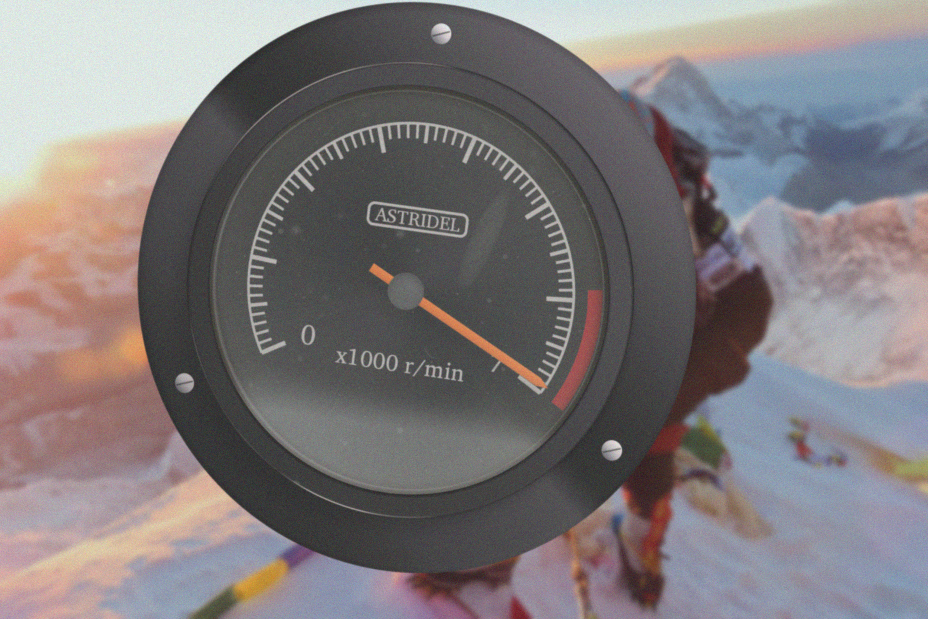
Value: 6900 rpm
